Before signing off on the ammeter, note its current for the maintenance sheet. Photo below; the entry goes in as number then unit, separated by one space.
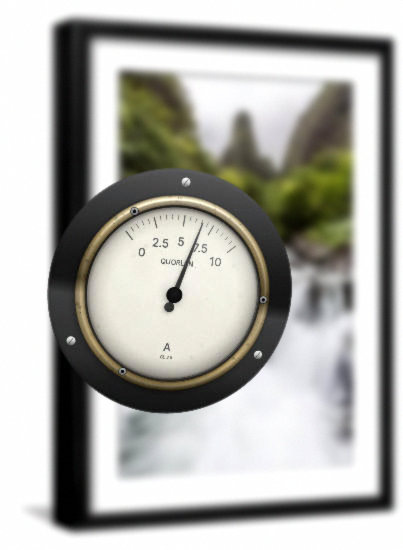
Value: 6.5 A
